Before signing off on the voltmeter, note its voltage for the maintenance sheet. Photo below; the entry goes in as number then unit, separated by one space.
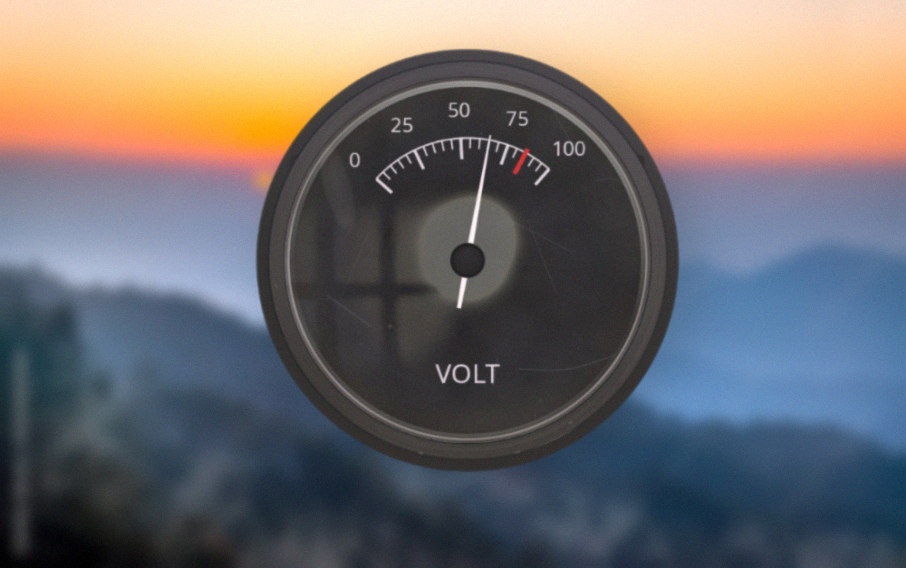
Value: 65 V
